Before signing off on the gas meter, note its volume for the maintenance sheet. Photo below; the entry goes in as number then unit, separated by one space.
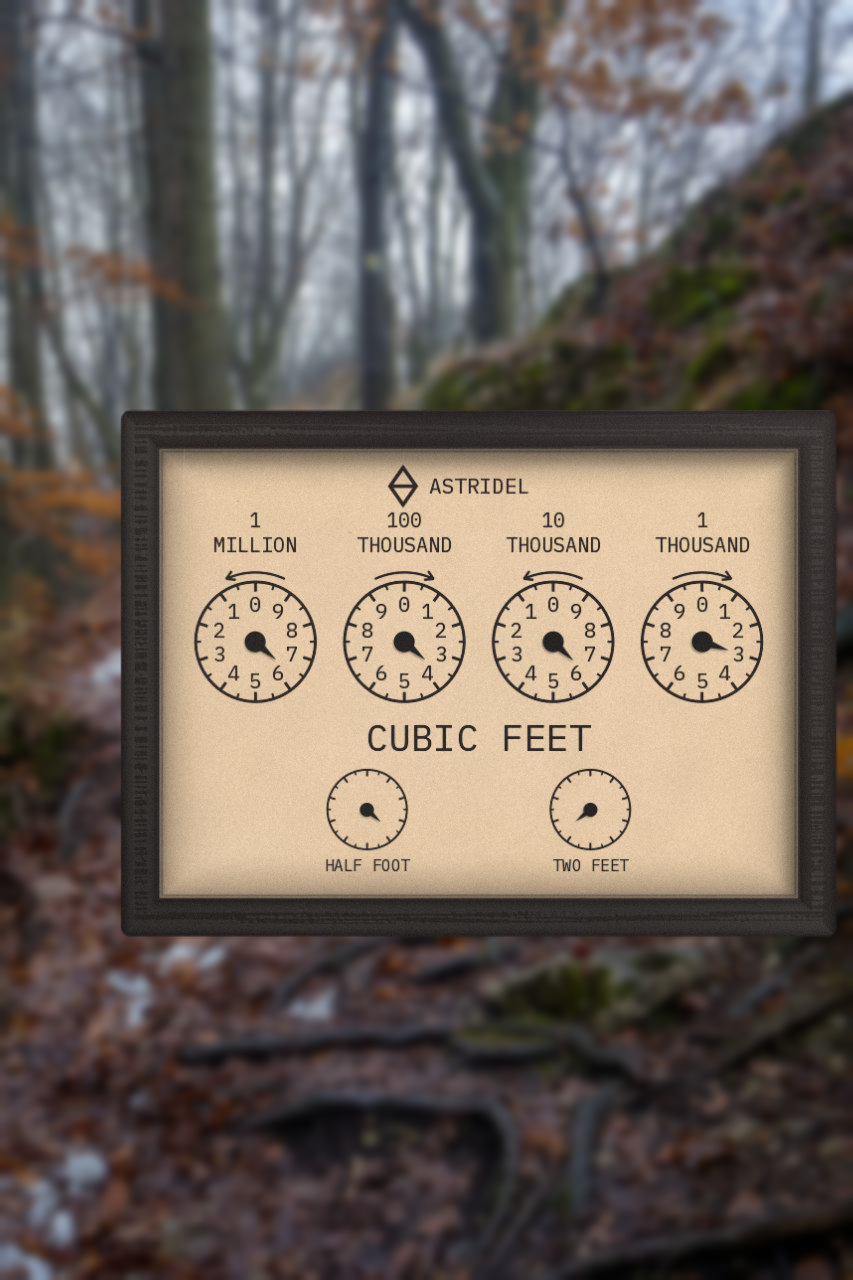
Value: 636300 ft³
